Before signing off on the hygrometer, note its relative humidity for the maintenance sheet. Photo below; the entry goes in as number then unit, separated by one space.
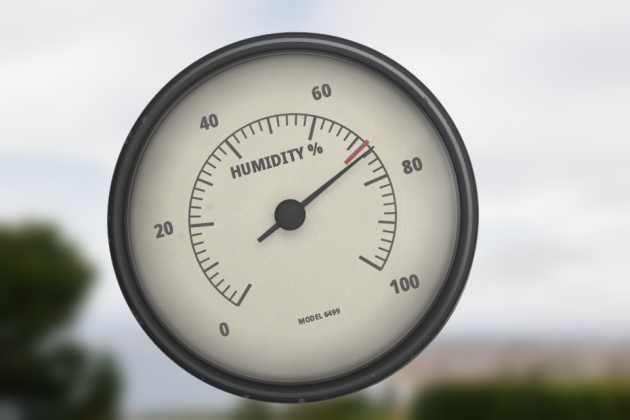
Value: 74 %
